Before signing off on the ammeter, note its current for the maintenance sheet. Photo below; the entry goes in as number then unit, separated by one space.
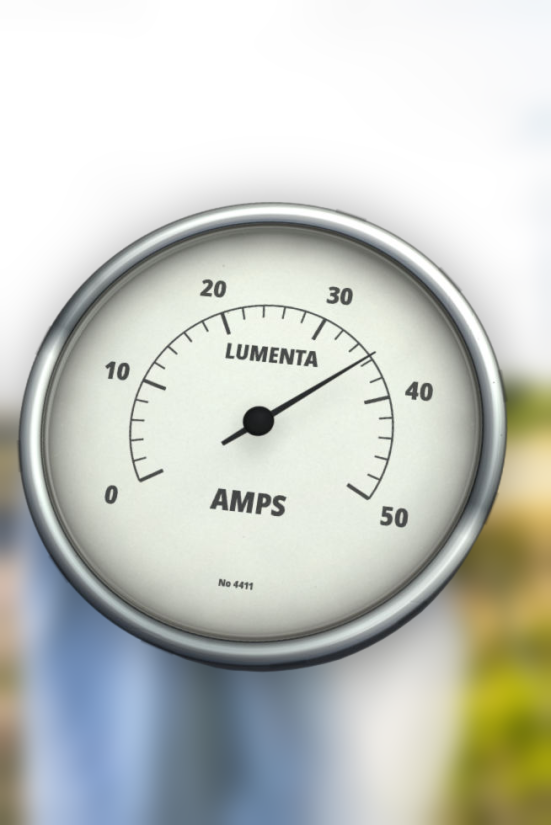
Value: 36 A
